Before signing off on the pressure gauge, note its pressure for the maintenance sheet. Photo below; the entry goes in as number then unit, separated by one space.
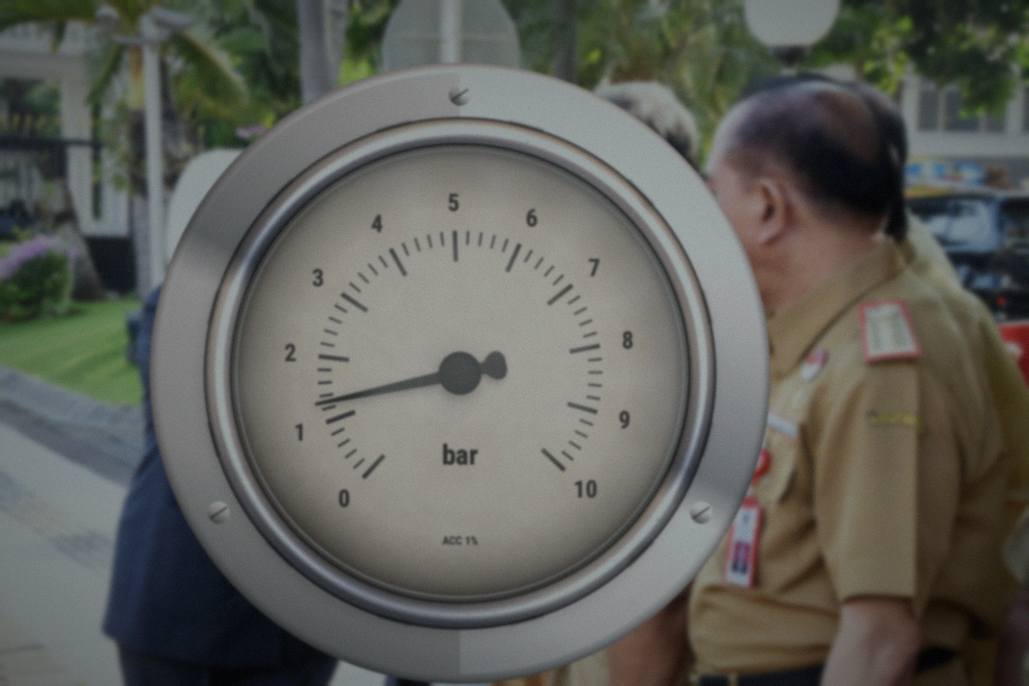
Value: 1.3 bar
